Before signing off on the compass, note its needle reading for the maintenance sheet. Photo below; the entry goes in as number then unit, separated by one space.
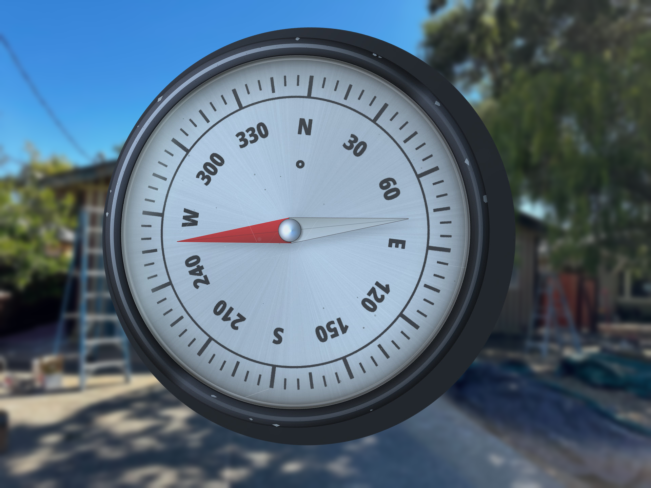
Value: 257.5 °
